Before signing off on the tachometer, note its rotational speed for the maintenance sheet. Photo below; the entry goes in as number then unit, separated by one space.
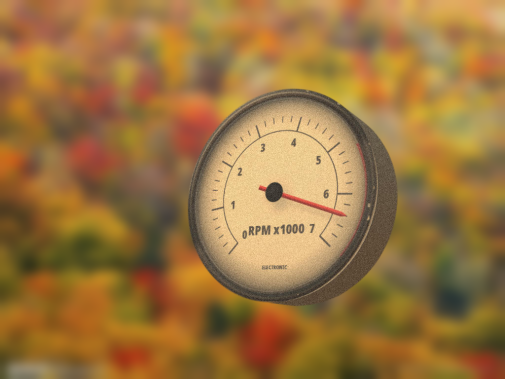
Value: 6400 rpm
